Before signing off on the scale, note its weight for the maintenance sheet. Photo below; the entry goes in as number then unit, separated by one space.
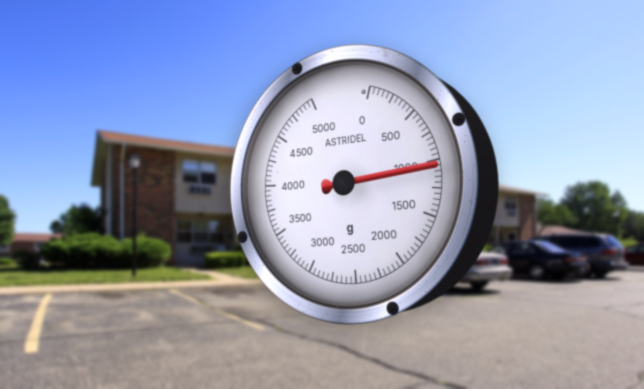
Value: 1050 g
